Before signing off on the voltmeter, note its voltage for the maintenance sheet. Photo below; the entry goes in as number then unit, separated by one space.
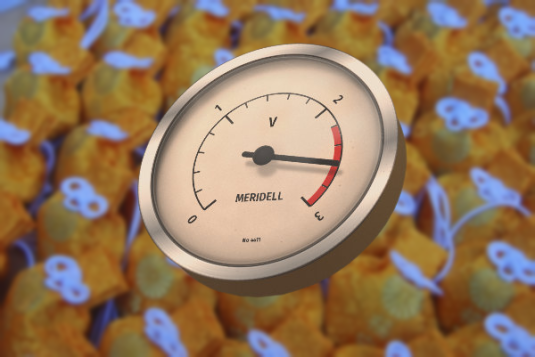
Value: 2.6 V
